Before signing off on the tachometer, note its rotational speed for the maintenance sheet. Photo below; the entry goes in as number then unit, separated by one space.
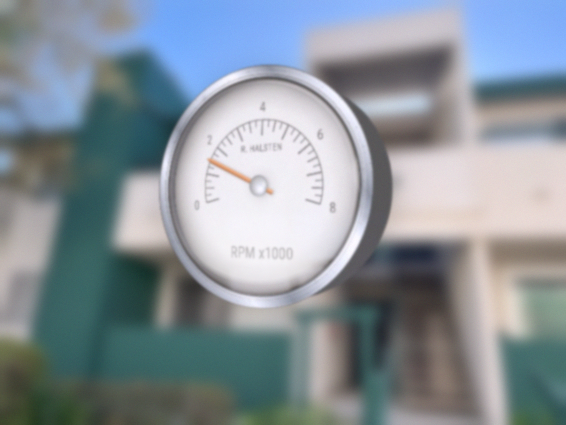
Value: 1500 rpm
